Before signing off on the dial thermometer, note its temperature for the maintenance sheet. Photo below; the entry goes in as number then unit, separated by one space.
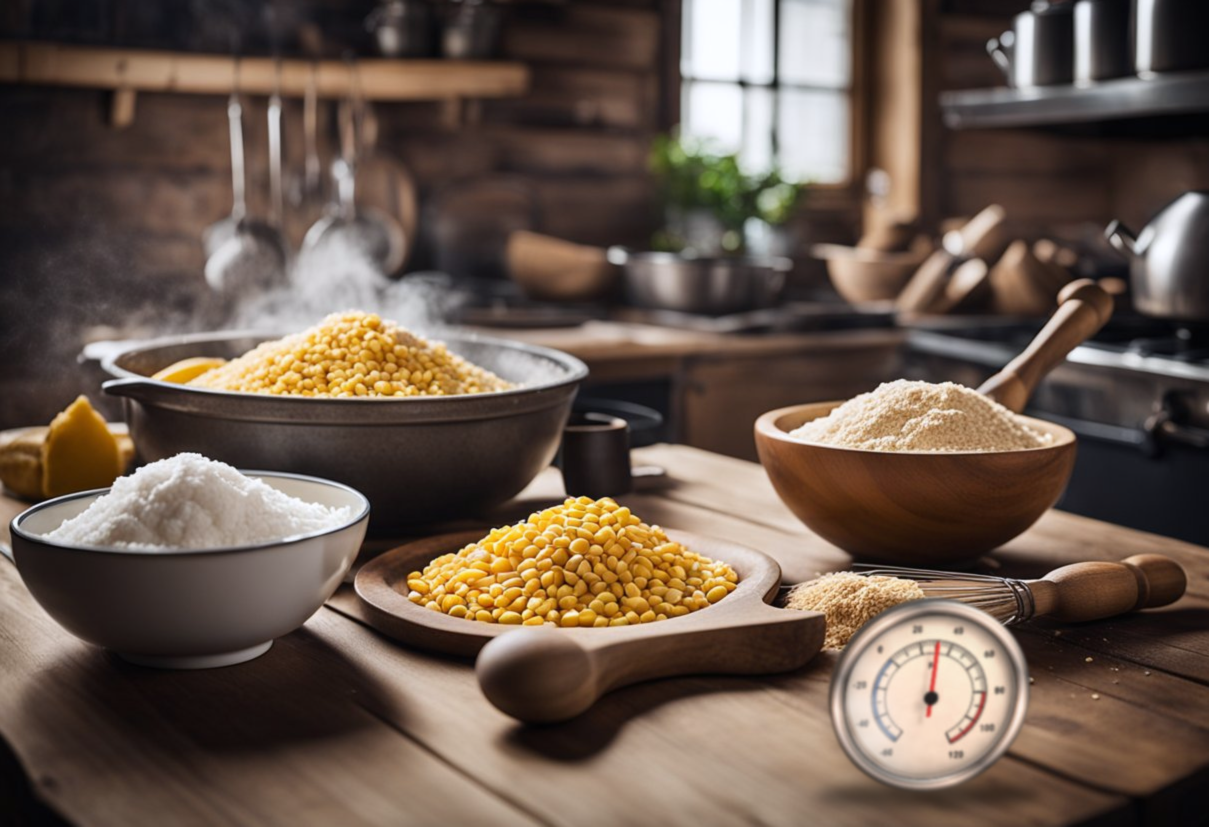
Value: 30 °F
